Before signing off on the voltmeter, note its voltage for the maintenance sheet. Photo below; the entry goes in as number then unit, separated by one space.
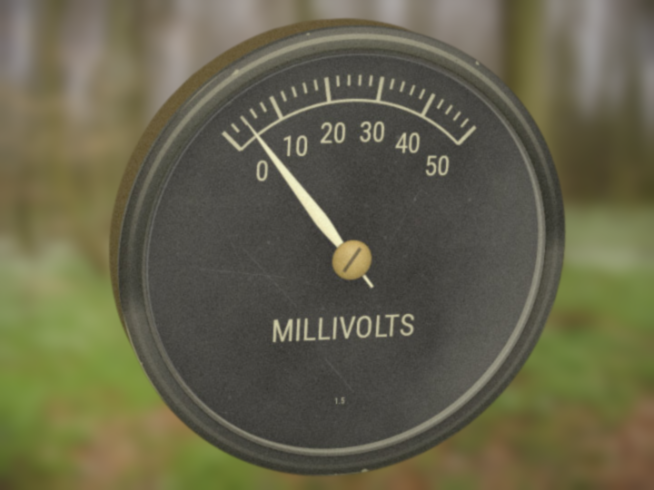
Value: 4 mV
